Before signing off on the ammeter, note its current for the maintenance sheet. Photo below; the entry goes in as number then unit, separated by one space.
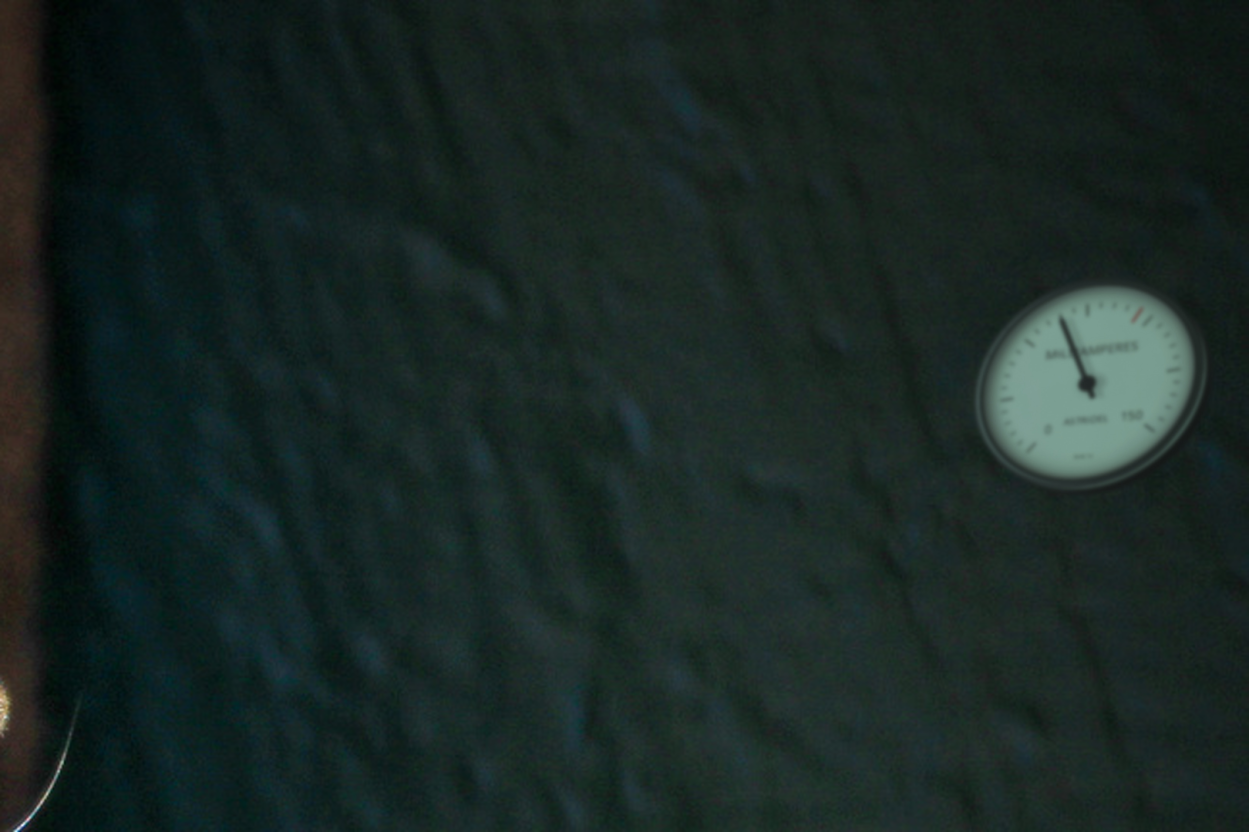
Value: 65 mA
